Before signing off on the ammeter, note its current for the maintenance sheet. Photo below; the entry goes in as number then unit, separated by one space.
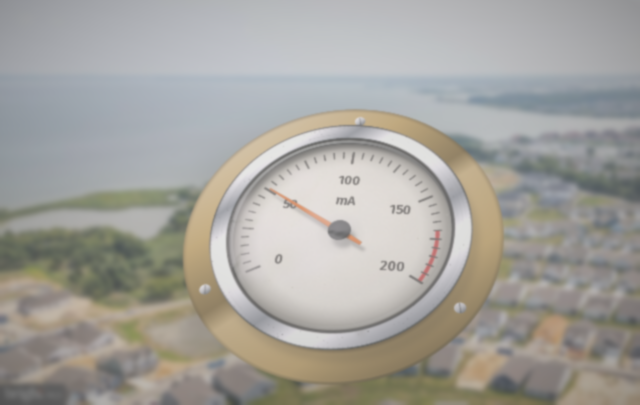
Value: 50 mA
